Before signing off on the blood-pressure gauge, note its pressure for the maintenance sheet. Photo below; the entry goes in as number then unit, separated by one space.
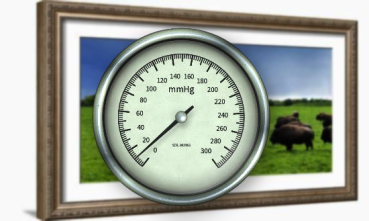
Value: 10 mmHg
